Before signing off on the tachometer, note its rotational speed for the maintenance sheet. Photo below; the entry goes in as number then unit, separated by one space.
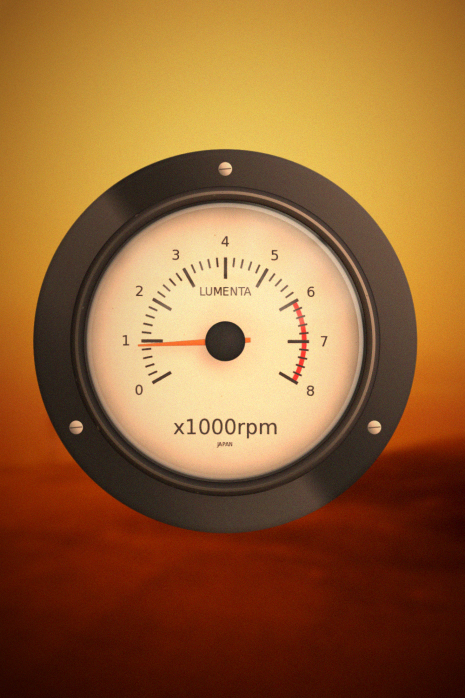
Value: 900 rpm
